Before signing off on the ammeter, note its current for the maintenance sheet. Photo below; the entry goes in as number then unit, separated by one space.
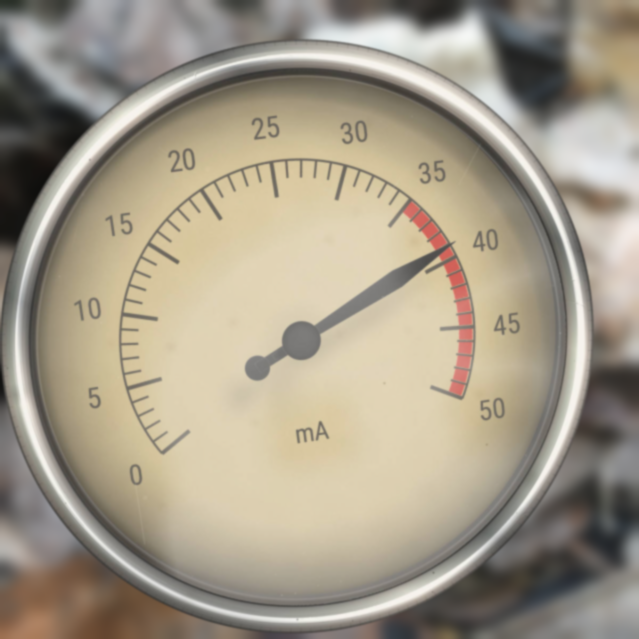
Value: 39 mA
